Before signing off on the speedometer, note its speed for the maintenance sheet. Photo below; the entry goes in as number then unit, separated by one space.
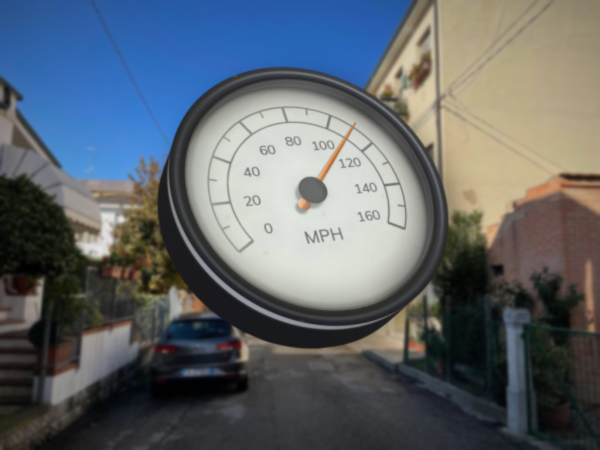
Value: 110 mph
